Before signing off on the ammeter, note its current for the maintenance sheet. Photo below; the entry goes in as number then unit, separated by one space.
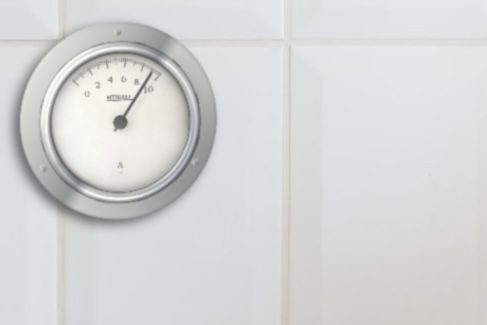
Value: 9 A
